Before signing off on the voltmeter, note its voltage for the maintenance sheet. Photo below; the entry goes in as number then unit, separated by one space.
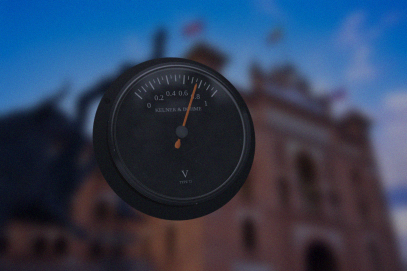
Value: 0.75 V
